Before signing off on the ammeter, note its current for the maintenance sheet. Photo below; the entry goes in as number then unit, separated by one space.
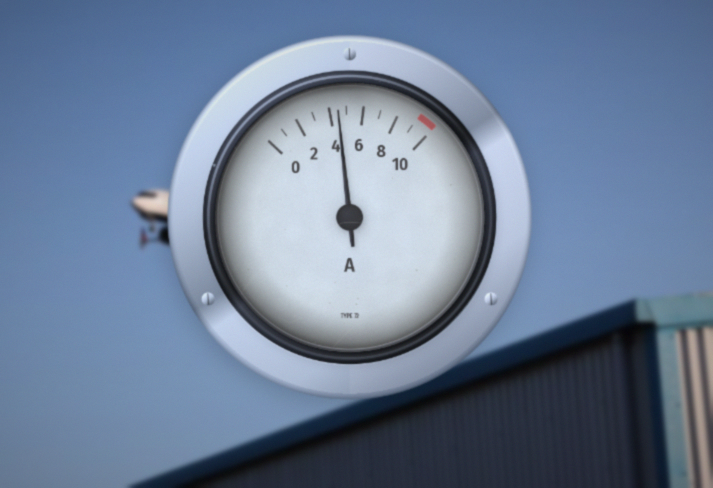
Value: 4.5 A
